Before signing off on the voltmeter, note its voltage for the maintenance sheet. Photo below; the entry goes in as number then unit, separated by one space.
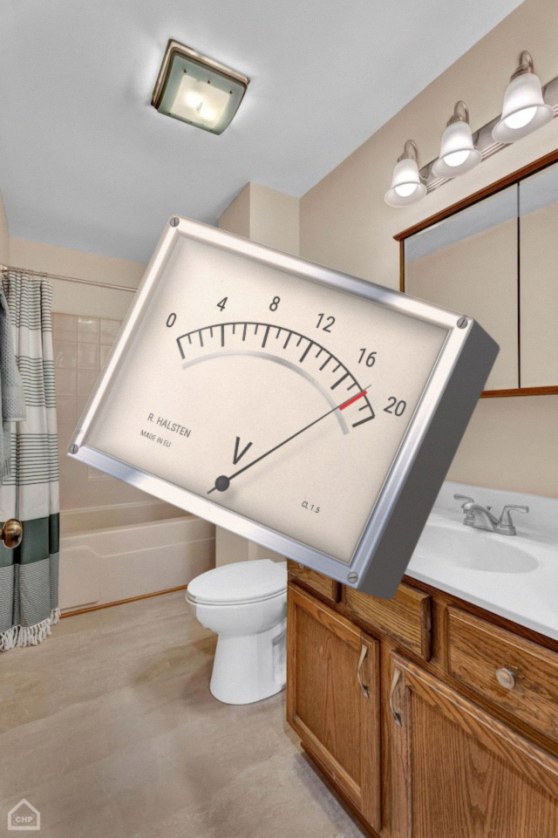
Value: 18 V
